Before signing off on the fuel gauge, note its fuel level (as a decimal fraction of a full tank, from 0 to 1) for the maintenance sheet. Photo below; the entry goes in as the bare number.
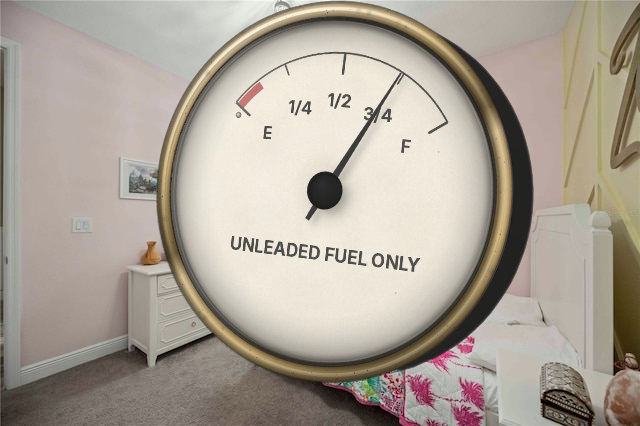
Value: 0.75
